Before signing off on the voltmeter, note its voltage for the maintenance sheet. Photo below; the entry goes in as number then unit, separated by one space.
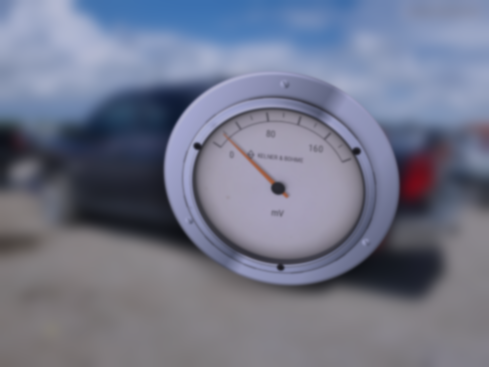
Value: 20 mV
